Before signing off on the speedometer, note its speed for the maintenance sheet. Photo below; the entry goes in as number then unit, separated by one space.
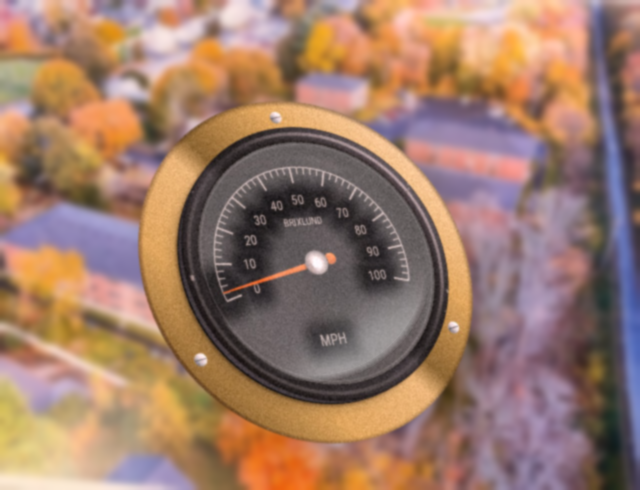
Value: 2 mph
